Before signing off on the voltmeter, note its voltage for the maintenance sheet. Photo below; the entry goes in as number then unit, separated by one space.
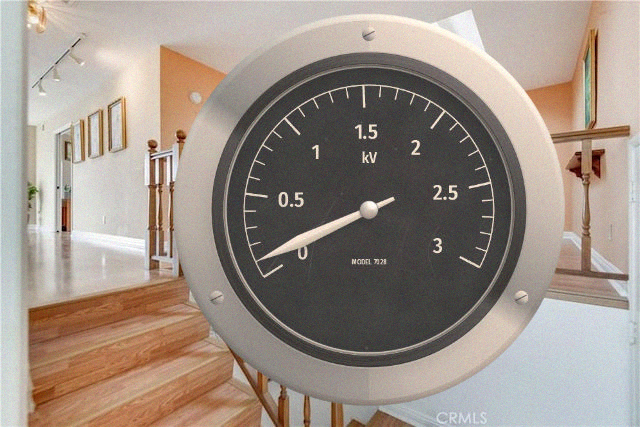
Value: 0.1 kV
